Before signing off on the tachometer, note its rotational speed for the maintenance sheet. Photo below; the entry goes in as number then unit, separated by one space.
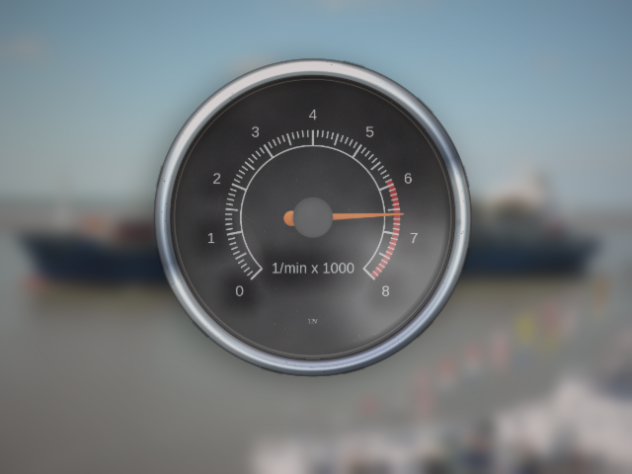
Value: 6600 rpm
